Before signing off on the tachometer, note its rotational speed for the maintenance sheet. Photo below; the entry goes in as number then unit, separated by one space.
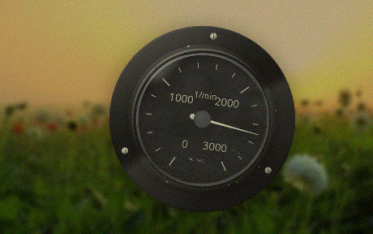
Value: 2500 rpm
